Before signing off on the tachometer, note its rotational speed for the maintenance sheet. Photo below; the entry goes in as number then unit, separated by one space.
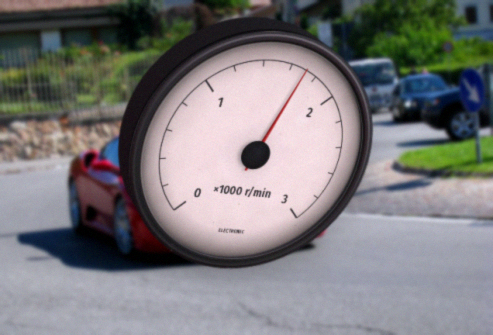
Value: 1700 rpm
